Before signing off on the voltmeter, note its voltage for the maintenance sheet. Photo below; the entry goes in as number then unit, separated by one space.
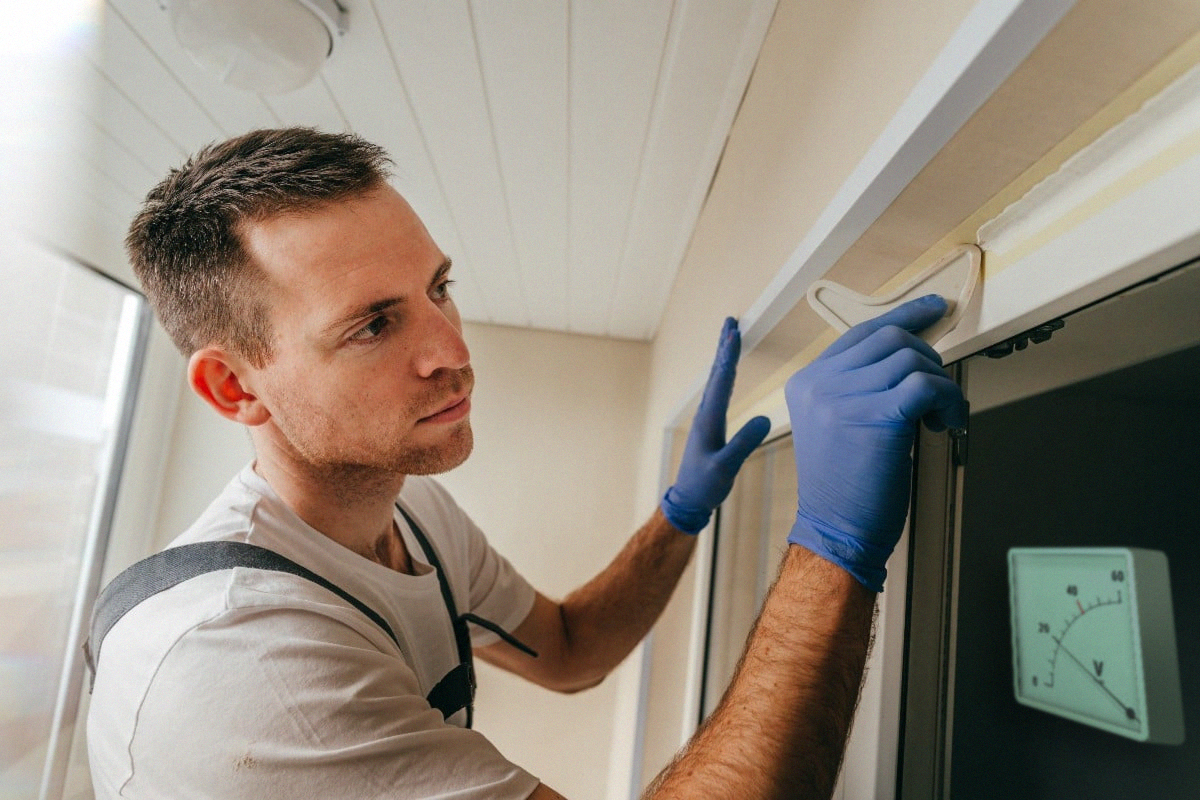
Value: 20 V
